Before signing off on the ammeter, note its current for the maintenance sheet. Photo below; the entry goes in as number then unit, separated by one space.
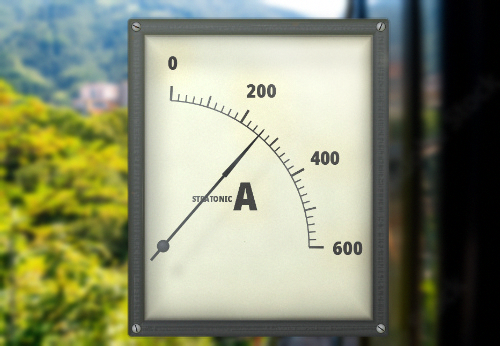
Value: 260 A
